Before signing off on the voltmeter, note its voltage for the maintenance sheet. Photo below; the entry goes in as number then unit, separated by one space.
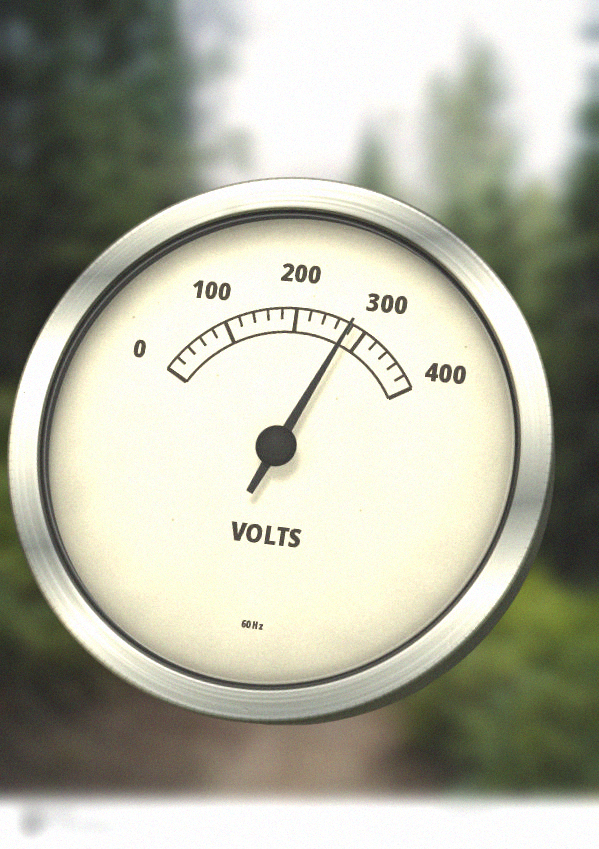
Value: 280 V
